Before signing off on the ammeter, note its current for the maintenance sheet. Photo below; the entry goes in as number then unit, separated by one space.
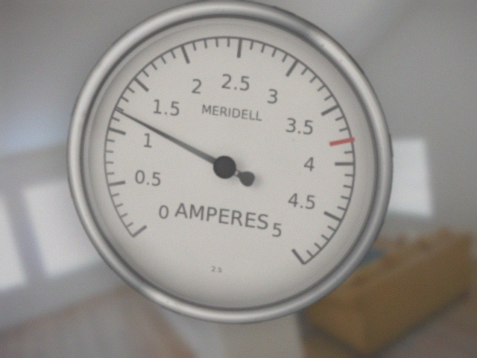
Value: 1.2 A
